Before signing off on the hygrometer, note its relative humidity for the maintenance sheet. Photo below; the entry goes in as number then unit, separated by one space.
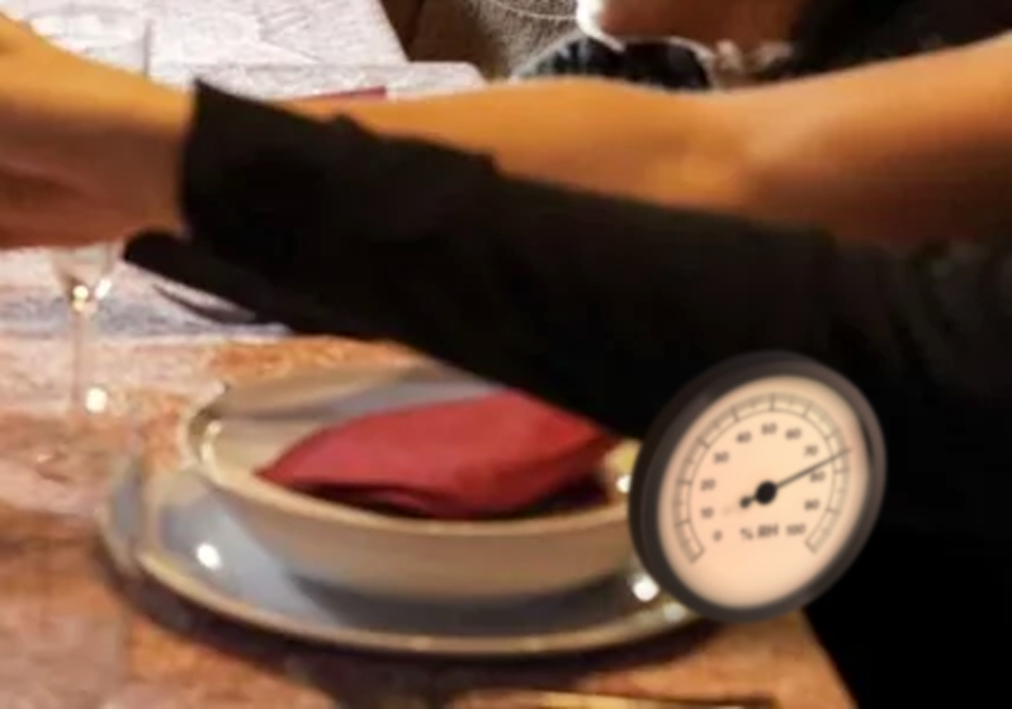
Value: 75 %
